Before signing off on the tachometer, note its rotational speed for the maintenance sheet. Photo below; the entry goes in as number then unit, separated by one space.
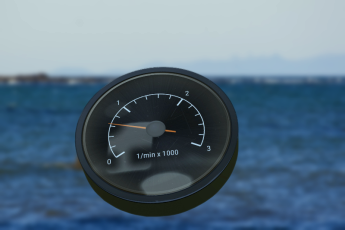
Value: 600 rpm
